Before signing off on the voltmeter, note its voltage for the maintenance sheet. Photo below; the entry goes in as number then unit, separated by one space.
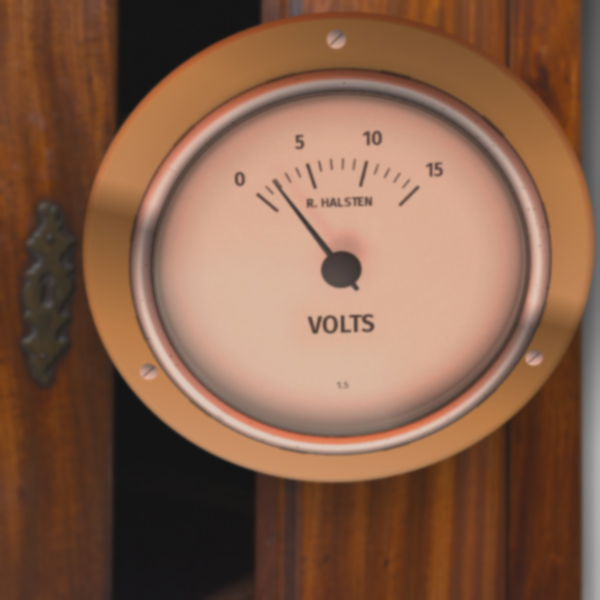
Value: 2 V
